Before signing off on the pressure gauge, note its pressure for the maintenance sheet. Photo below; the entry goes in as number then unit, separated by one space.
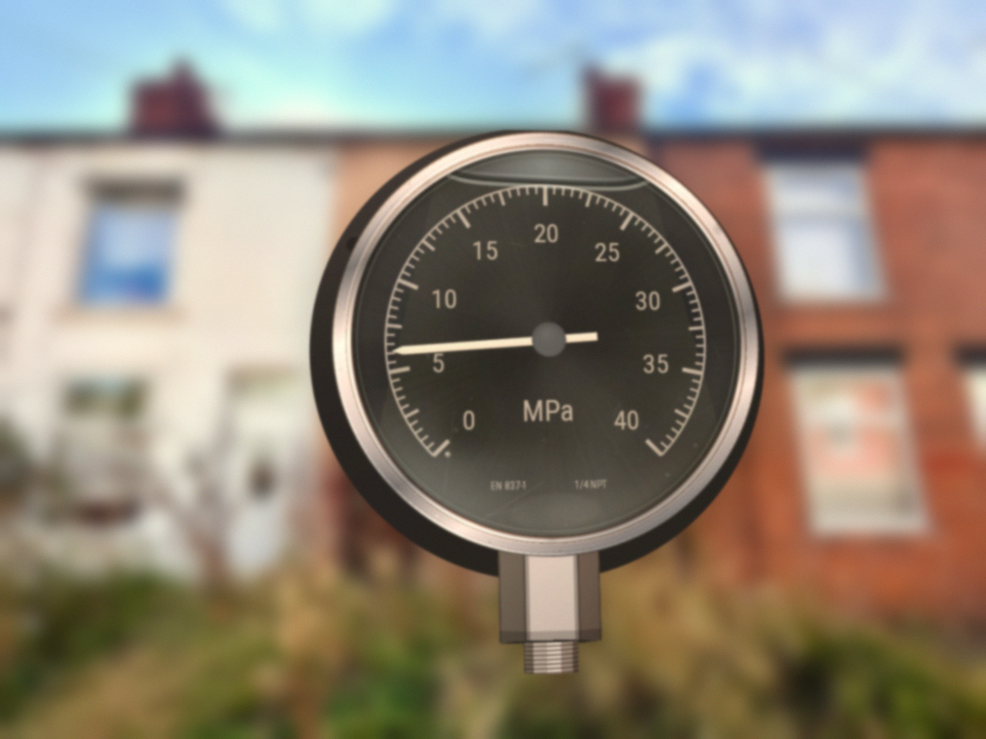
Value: 6 MPa
